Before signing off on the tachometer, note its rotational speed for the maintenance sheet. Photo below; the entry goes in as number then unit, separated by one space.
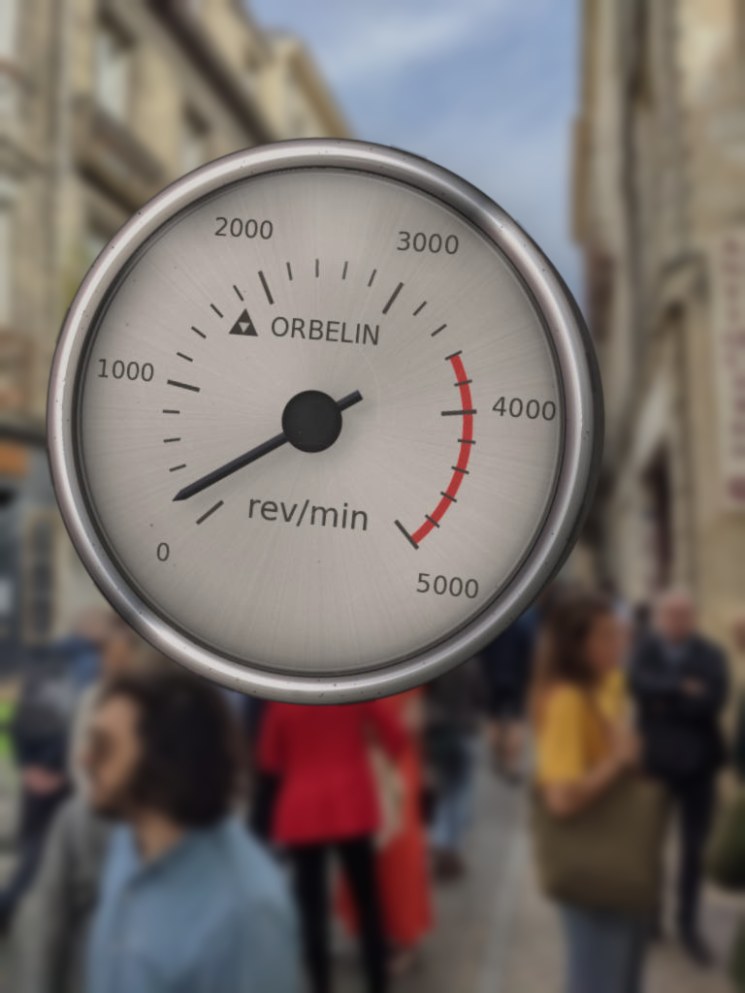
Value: 200 rpm
